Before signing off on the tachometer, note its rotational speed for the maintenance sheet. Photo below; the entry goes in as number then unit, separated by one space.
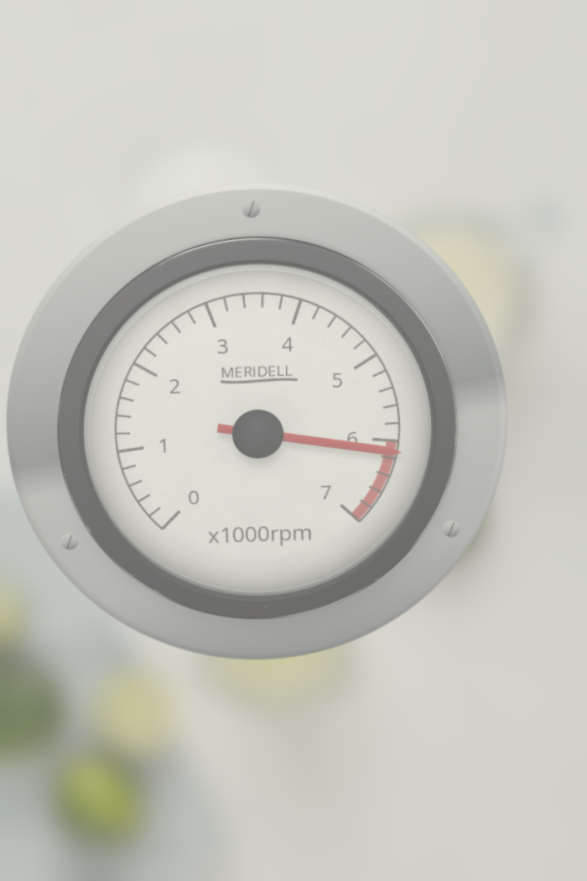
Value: 6100 rpm
